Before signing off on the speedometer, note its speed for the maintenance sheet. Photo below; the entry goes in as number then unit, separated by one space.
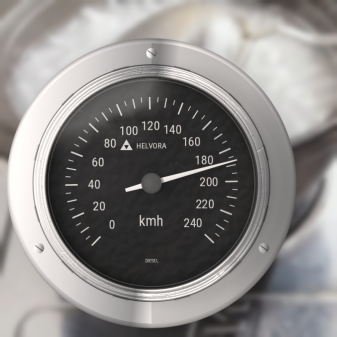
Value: 187.5 km/h
